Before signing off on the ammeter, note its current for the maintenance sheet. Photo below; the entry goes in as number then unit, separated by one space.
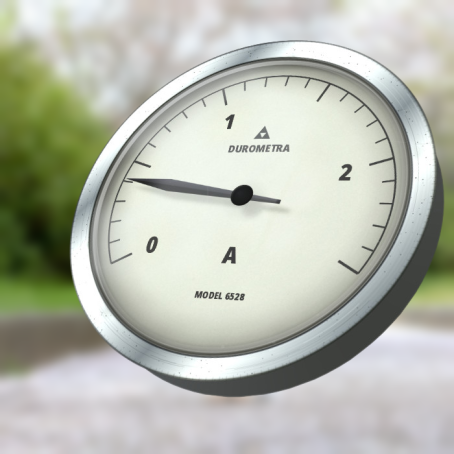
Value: 0.4 A
